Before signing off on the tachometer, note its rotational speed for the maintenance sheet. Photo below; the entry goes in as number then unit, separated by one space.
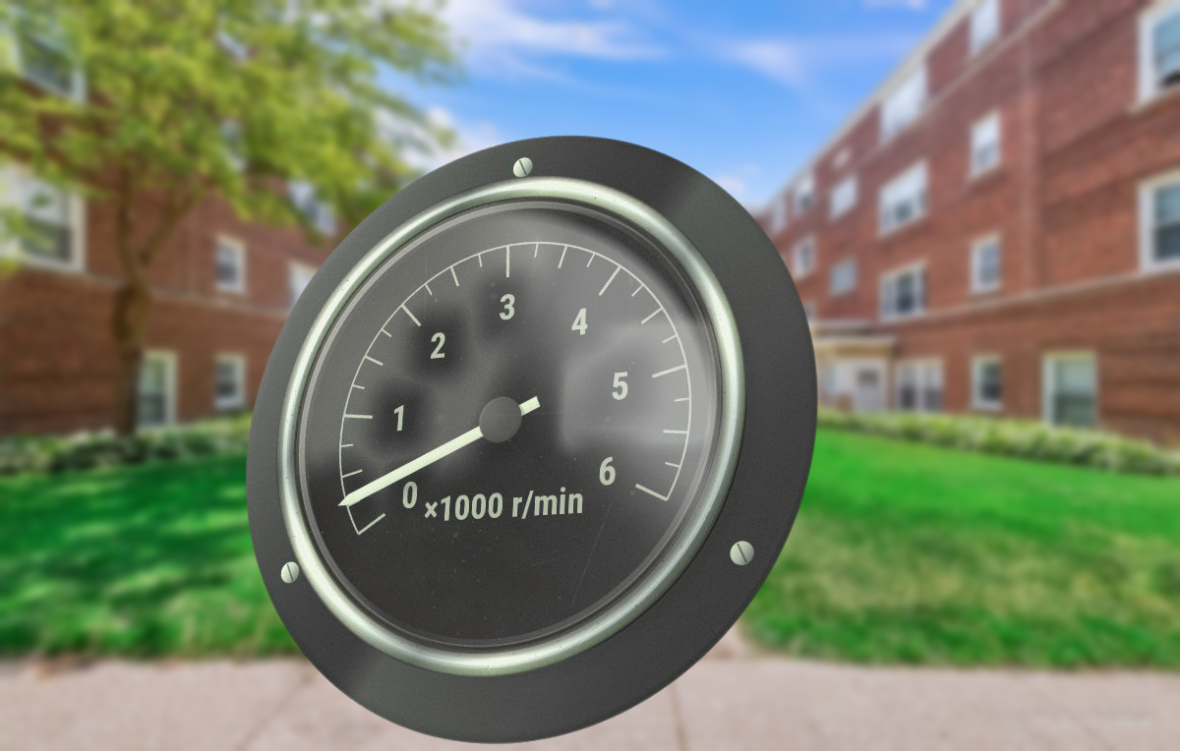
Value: 250 rpm
